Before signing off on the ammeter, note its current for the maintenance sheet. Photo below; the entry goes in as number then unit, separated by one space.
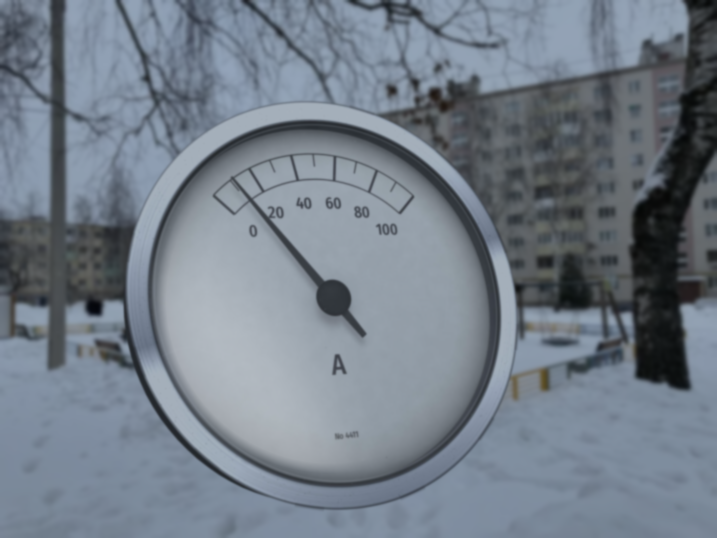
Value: 10 A
